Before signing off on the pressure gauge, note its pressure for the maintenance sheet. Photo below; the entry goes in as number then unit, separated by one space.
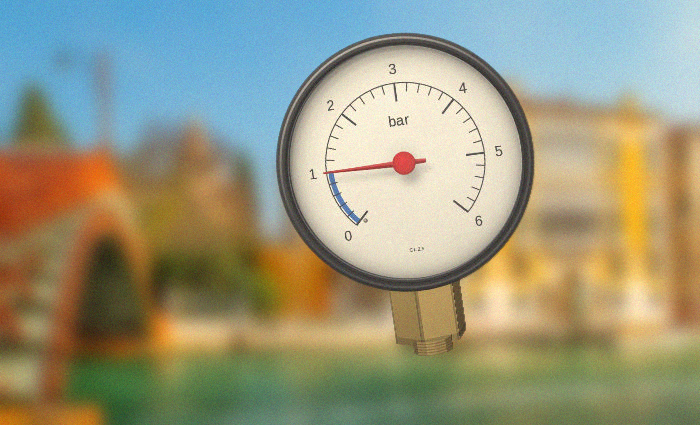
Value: 1 bar
